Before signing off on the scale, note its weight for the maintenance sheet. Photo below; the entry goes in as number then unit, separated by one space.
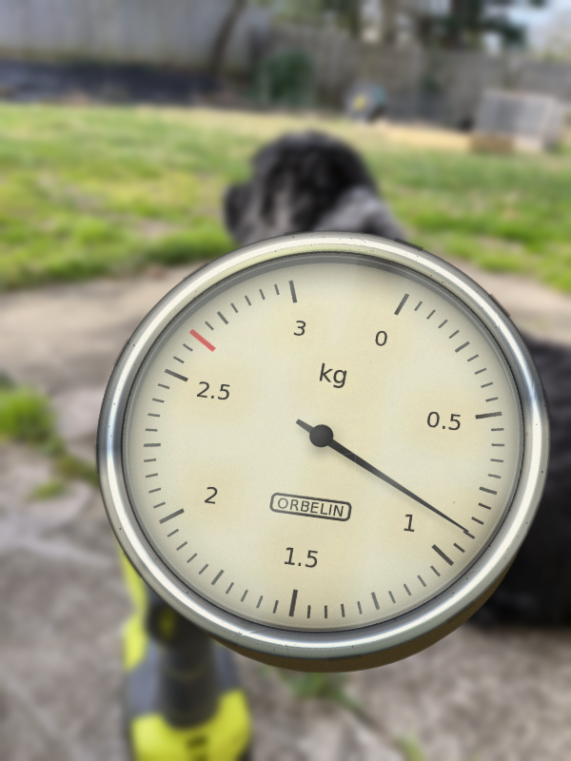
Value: 0.9 kg
